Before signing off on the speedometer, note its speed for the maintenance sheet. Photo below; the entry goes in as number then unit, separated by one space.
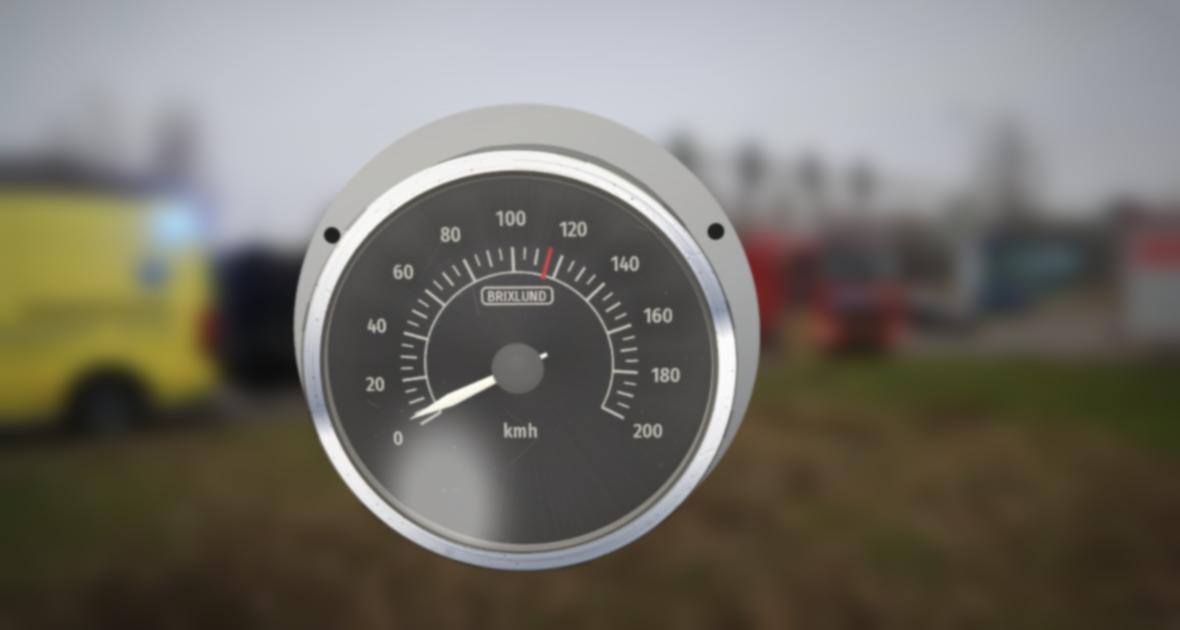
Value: 5 km/h
